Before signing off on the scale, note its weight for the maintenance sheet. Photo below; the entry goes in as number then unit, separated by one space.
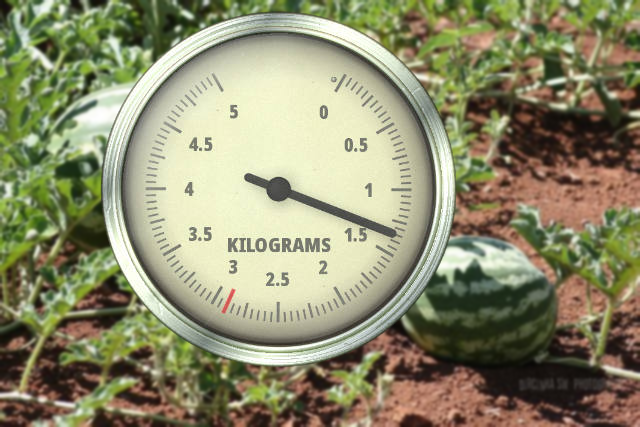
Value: 1.35 kg
